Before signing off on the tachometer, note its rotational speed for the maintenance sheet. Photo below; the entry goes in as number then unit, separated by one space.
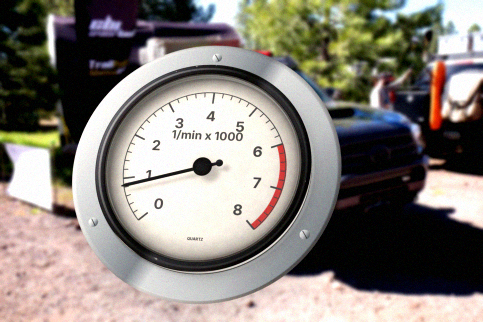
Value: 800 rpm
